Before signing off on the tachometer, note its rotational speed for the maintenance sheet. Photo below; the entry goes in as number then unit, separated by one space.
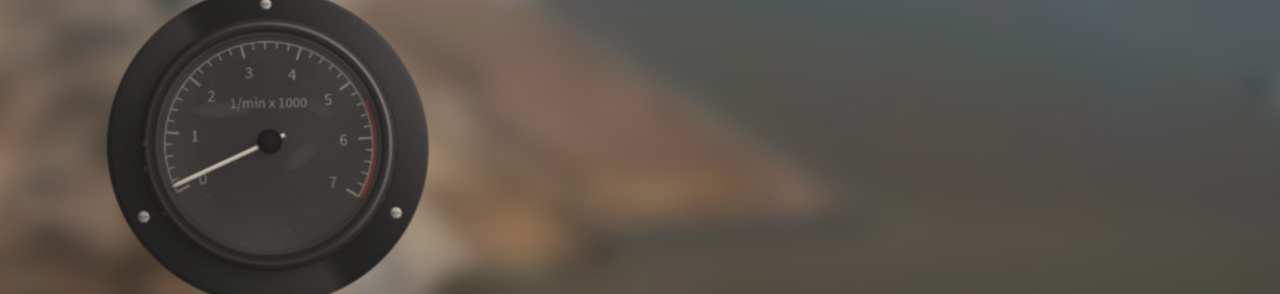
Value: 100 rpm
